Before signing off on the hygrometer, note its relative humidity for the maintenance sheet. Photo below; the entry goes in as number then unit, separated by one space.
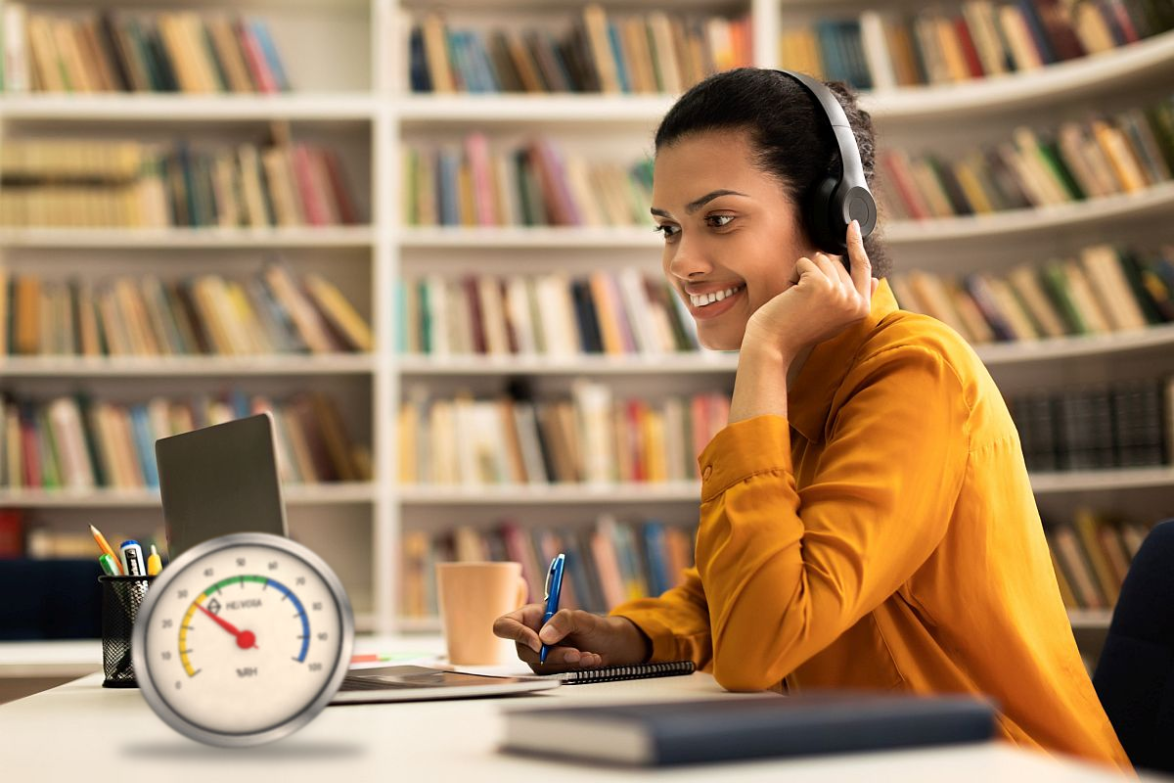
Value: 30 %
